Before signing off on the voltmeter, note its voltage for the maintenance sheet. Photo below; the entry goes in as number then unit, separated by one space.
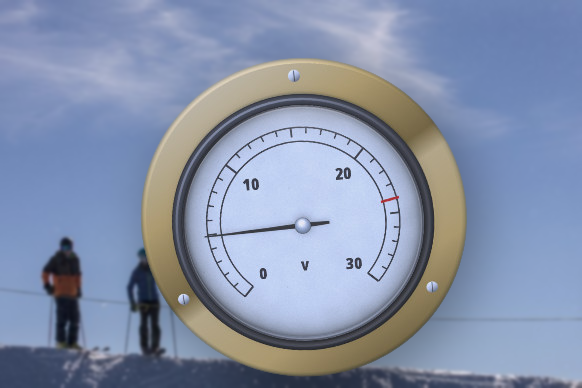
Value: 5 V
